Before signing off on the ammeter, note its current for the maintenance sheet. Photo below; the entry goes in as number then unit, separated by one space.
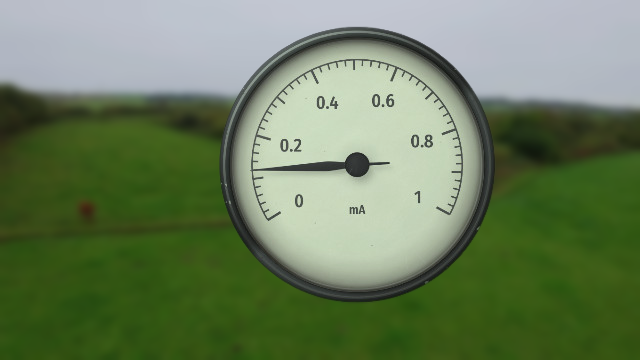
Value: 0.12 mA
